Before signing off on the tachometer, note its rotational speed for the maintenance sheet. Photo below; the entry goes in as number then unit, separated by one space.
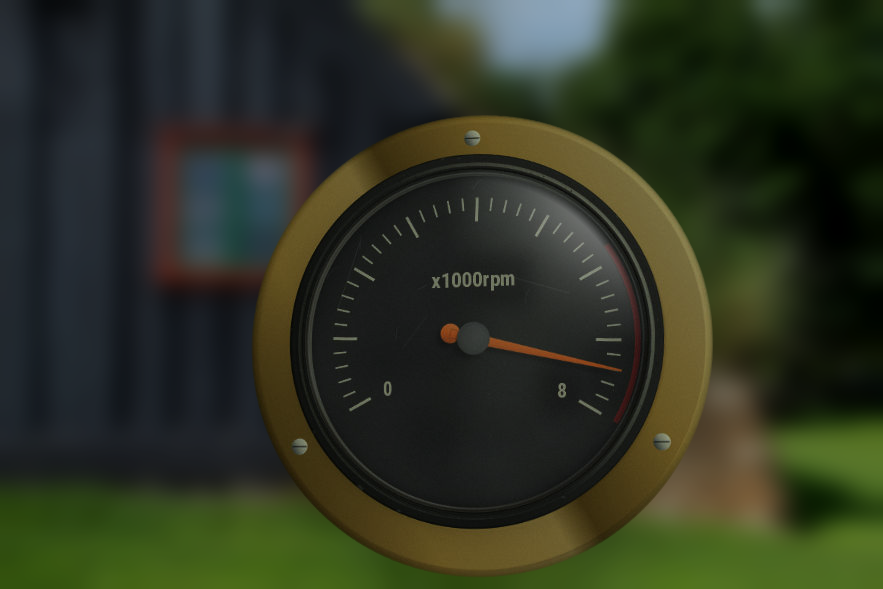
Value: 7400 rpm
